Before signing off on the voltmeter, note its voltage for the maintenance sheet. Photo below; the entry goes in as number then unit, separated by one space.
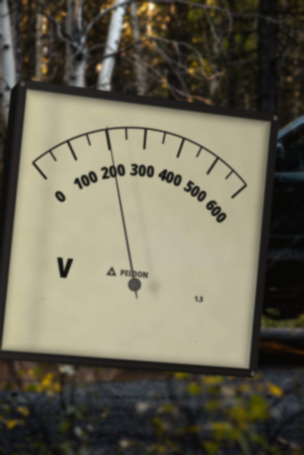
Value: 200 V
